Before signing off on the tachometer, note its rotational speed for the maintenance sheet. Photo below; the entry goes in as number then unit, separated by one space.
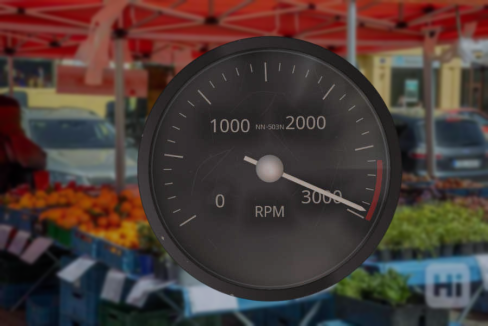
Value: 2950 rpm
